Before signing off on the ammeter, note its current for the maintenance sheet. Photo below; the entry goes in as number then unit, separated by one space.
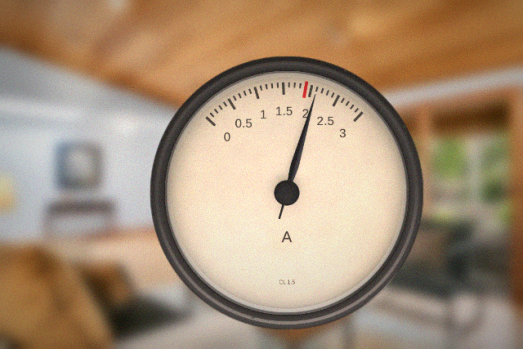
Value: 2.1 A
